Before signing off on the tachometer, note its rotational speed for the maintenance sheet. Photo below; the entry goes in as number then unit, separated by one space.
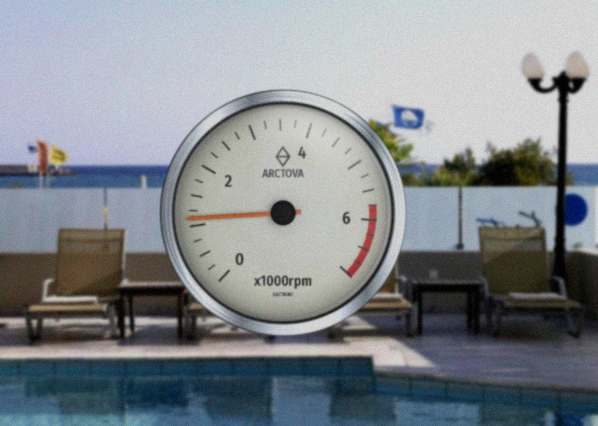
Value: 1125 rpm
